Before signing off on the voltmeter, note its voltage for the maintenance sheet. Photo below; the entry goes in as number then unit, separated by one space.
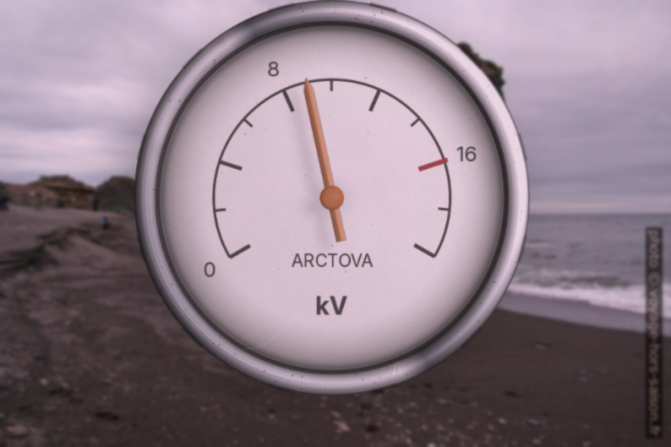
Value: 9 kV
